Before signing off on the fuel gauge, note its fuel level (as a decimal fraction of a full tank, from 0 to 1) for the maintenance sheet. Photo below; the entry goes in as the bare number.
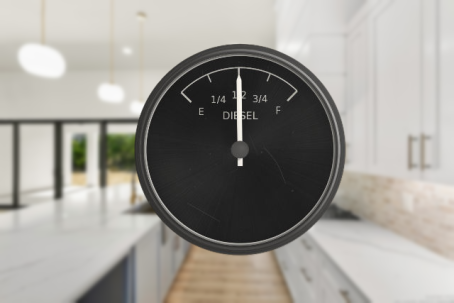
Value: 0.5
